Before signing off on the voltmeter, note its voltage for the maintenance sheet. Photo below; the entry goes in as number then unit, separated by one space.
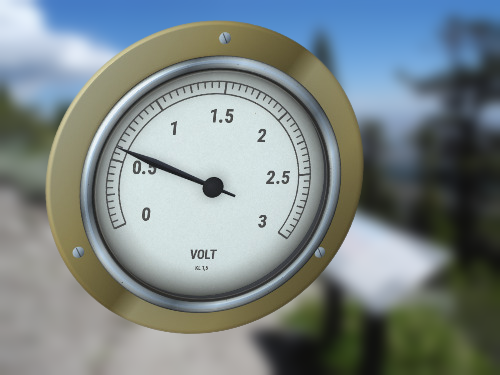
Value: 0.6 V
